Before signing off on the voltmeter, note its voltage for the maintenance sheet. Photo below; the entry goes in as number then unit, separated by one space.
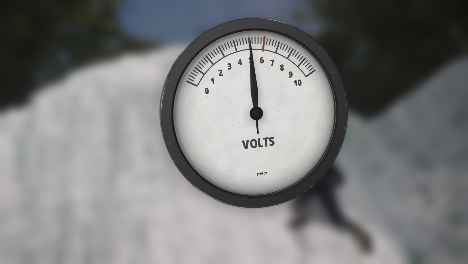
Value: 5 V
